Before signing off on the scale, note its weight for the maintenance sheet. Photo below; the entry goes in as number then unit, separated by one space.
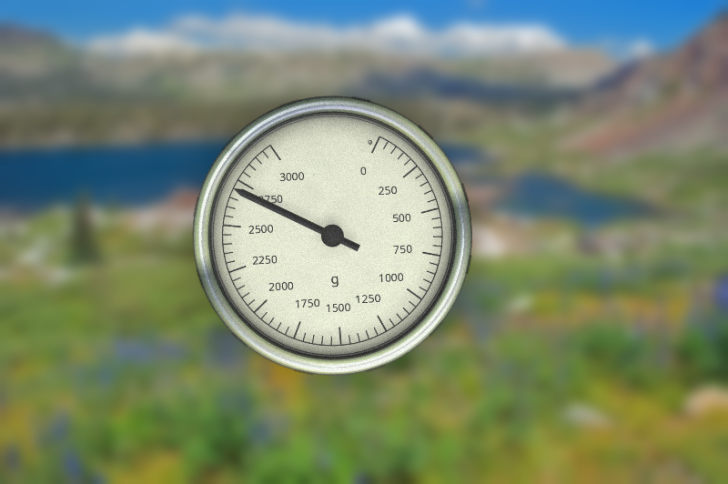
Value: 2700 g
